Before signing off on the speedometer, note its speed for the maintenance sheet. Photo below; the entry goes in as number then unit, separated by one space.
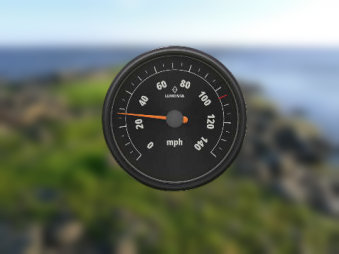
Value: 27.5 mph
